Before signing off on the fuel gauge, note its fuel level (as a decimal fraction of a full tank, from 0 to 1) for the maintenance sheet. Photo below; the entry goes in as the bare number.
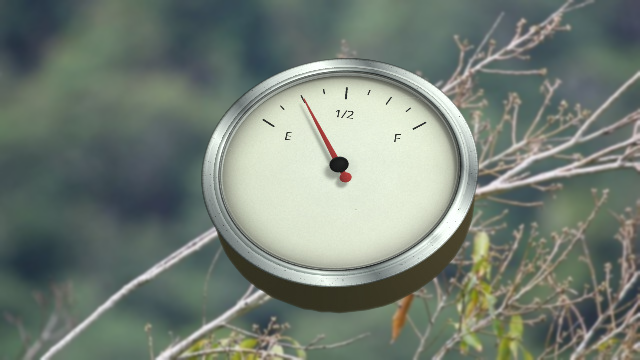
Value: 0.25
